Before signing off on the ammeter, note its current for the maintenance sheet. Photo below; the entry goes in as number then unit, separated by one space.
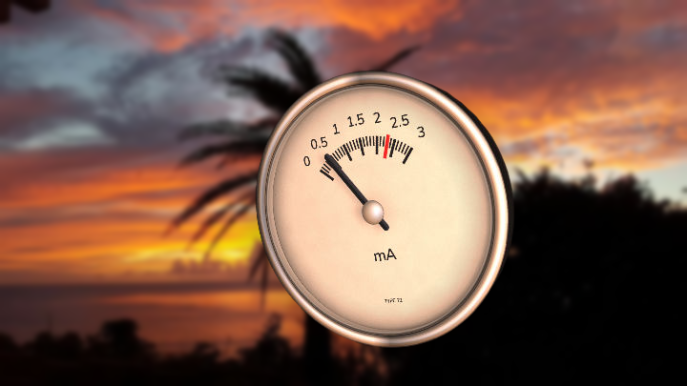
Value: 0.5 mA
